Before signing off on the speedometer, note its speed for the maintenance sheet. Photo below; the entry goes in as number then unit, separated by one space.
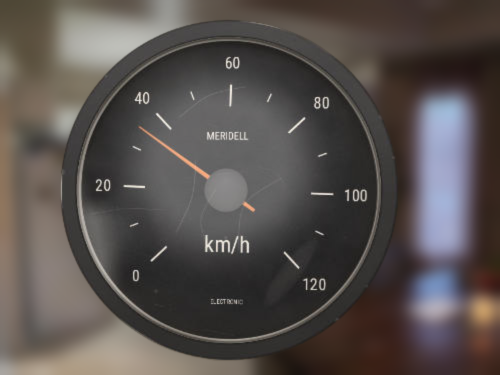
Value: 35 km/h
